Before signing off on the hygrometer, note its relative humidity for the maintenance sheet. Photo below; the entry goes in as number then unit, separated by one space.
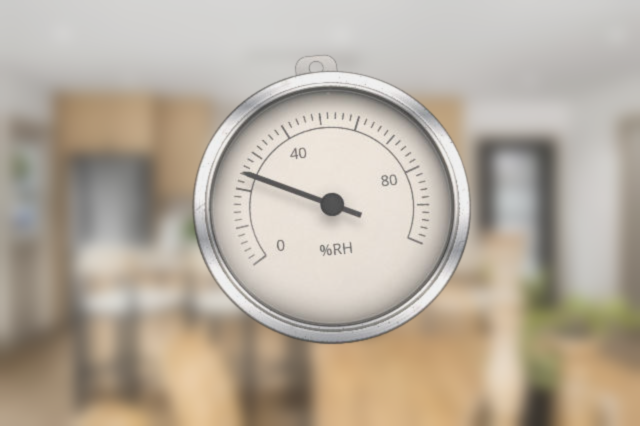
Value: 24 %
